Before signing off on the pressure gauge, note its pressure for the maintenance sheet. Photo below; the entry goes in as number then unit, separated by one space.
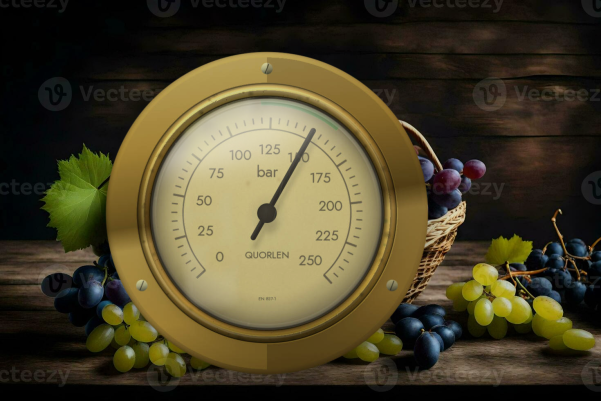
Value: 150 bar
